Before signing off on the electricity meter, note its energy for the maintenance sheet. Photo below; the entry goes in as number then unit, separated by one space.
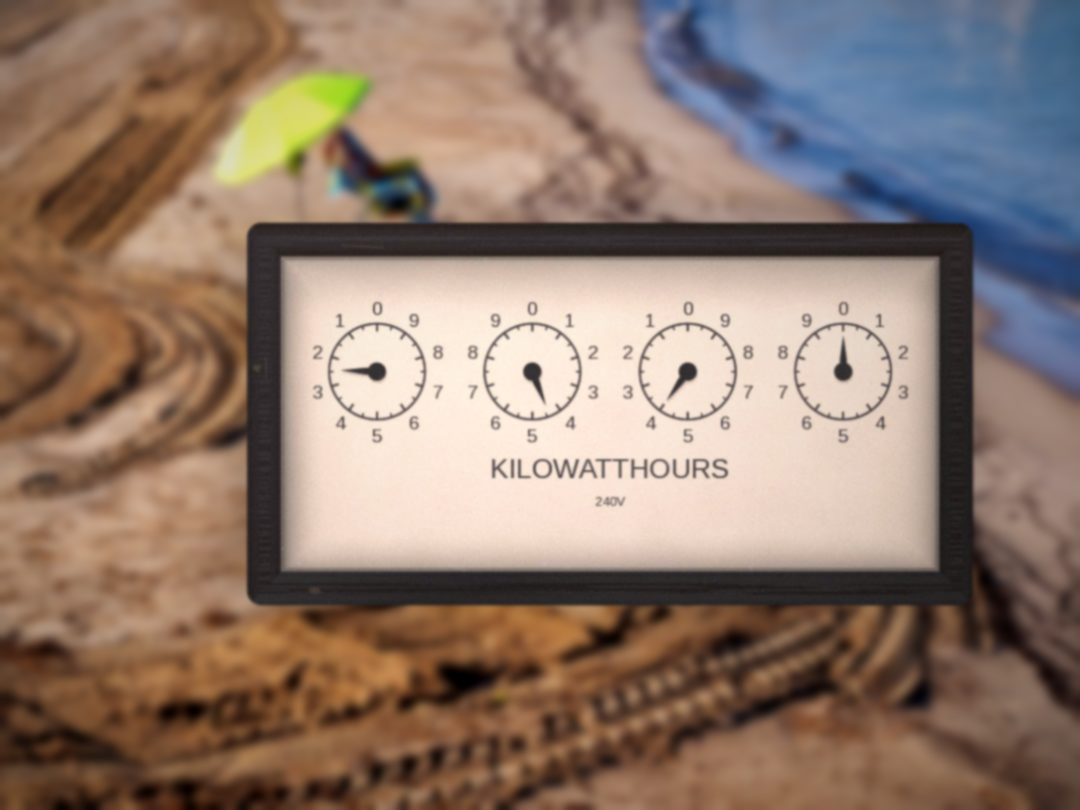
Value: 2440 kWh
